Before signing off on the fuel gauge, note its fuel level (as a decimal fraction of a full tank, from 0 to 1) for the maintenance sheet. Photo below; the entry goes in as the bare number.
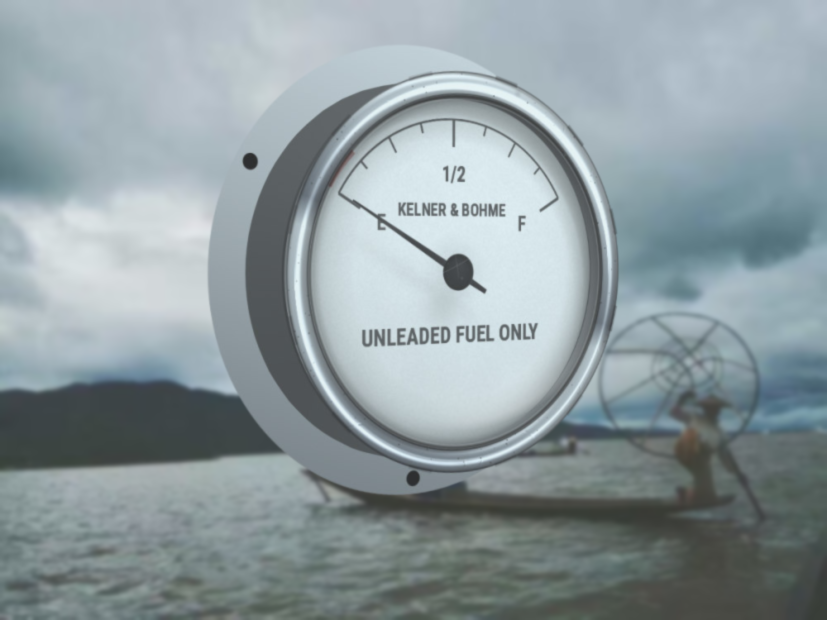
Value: 0
